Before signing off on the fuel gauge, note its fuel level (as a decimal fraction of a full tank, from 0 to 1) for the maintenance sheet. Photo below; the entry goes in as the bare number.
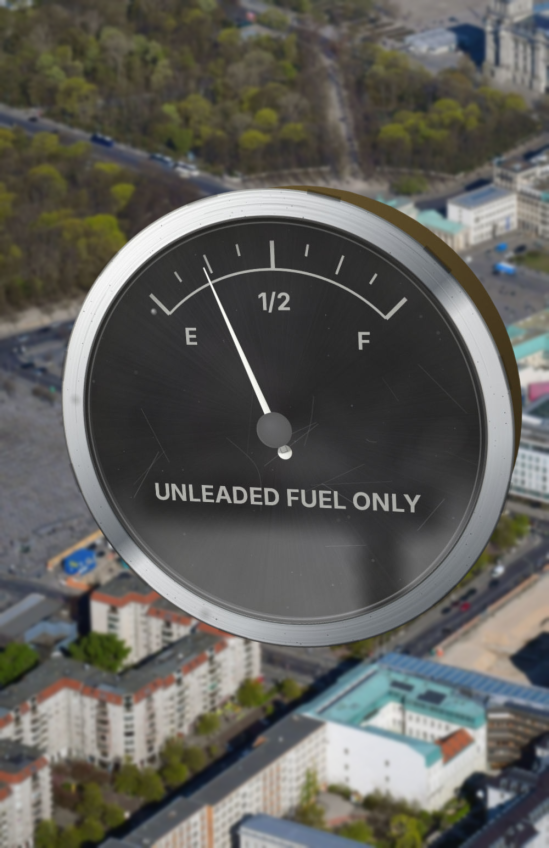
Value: 0.25
